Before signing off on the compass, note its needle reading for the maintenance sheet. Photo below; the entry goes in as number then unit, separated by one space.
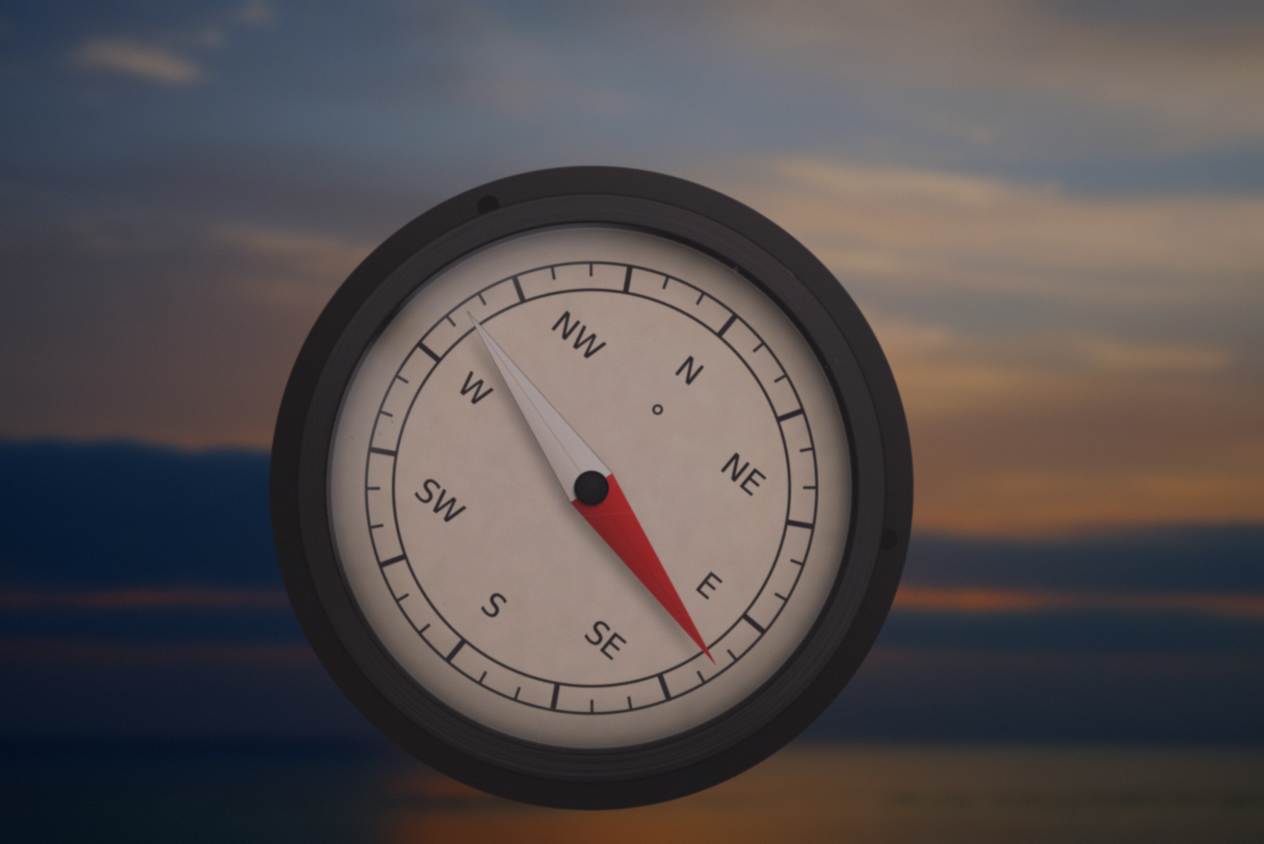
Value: 105 °
